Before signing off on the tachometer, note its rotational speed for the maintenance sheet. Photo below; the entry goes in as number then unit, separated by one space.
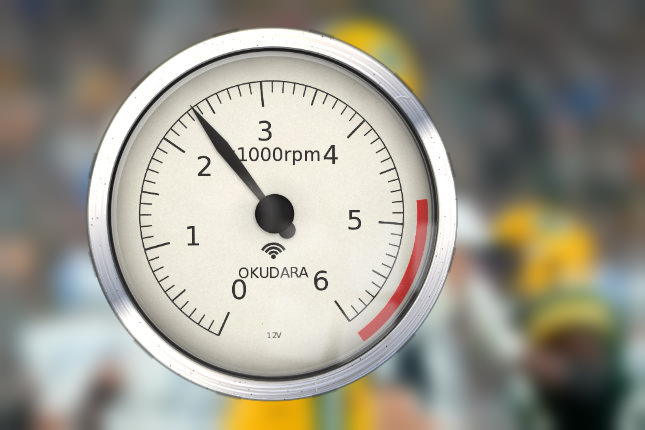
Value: 2350 rpm
